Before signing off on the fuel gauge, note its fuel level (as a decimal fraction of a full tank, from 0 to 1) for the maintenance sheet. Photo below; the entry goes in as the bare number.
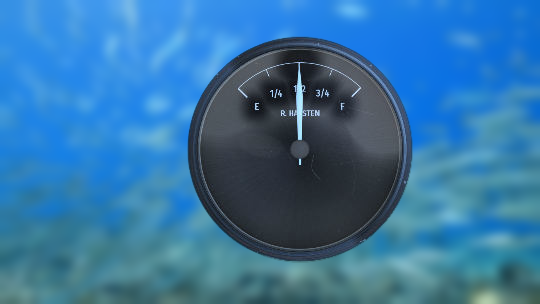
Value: 0.5
